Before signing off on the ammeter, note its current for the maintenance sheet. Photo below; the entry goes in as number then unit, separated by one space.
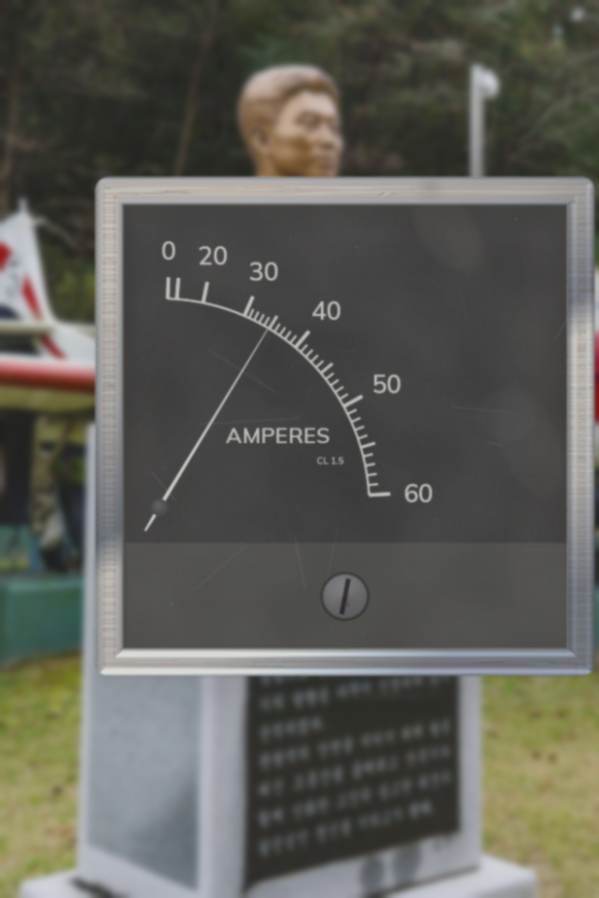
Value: 35 A
